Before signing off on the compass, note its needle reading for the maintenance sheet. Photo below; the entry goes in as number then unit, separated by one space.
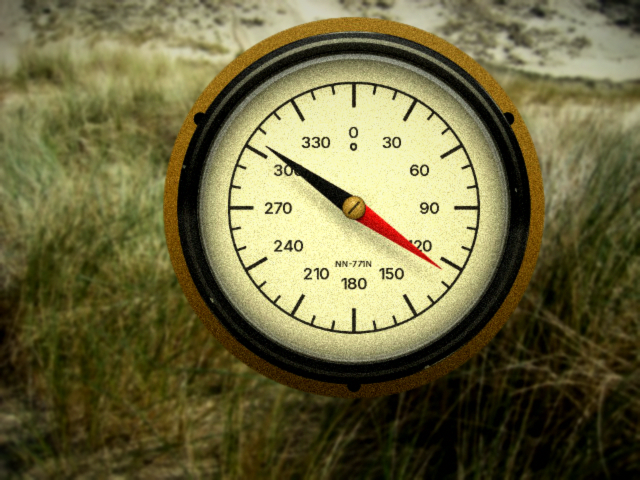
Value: 125 °
